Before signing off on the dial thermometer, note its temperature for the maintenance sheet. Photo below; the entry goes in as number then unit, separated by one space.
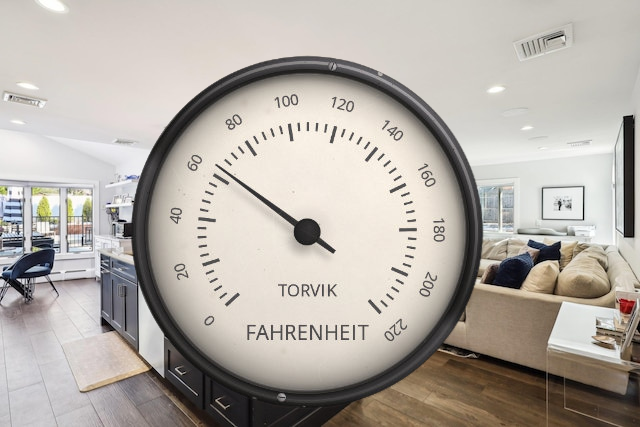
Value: 64 °F
